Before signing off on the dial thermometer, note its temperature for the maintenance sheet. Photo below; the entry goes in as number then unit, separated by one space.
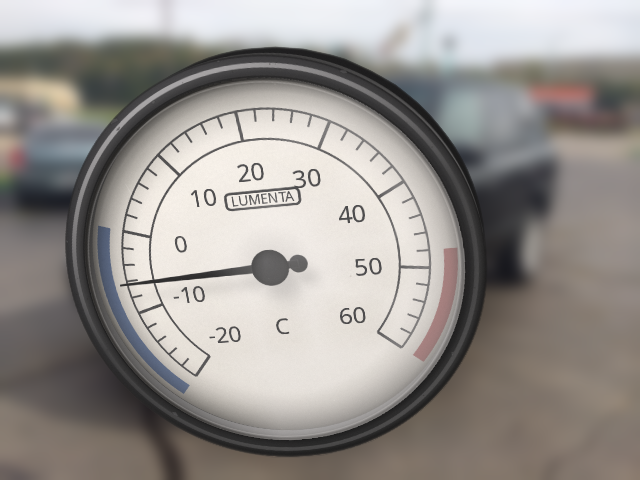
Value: -6 °C
